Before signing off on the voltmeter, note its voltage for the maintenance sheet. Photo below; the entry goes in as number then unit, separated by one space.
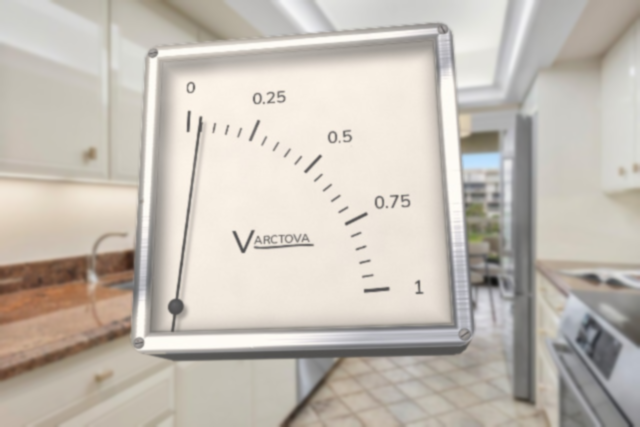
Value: 0.05 V
